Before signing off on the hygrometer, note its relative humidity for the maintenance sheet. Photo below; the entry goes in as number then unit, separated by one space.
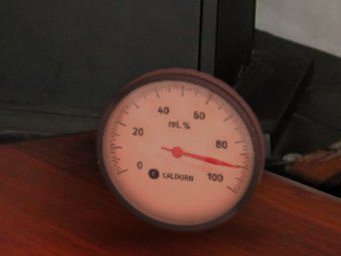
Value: 90 %
